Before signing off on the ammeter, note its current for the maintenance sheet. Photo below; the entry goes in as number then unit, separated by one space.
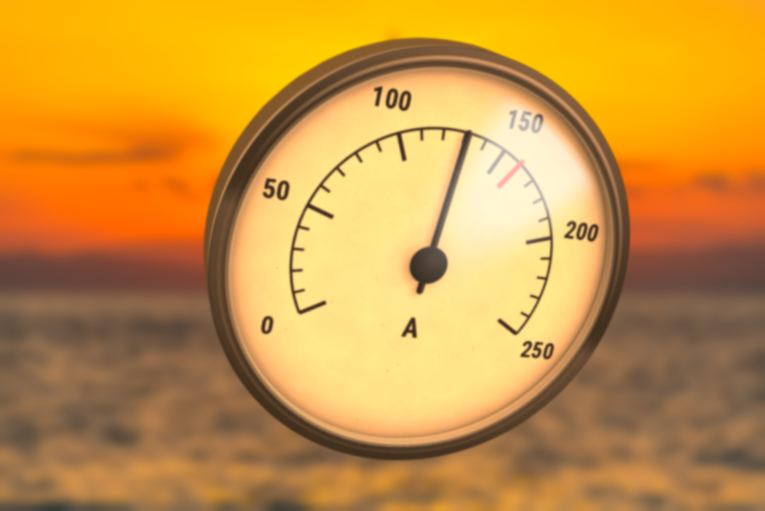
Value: 130 A
